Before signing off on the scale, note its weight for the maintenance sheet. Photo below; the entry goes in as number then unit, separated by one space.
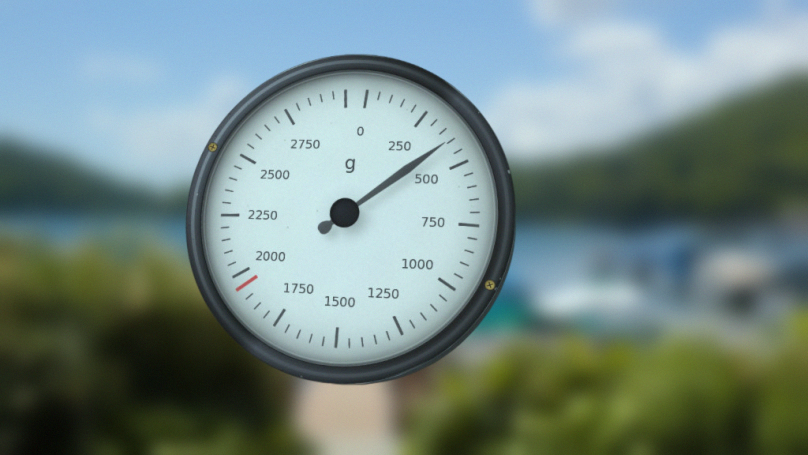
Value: 400 g
